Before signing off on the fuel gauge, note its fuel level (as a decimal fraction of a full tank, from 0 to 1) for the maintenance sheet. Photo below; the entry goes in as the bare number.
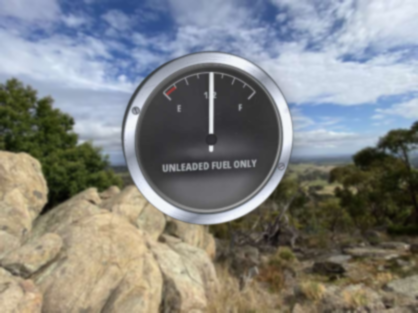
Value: 0.5
